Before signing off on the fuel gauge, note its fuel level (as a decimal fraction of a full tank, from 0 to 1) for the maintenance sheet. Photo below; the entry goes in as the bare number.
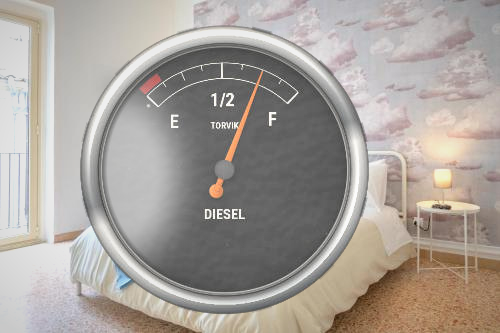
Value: 0.75
